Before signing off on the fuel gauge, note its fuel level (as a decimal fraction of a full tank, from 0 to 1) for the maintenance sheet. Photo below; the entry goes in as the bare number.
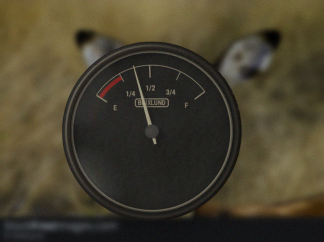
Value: 0.375
